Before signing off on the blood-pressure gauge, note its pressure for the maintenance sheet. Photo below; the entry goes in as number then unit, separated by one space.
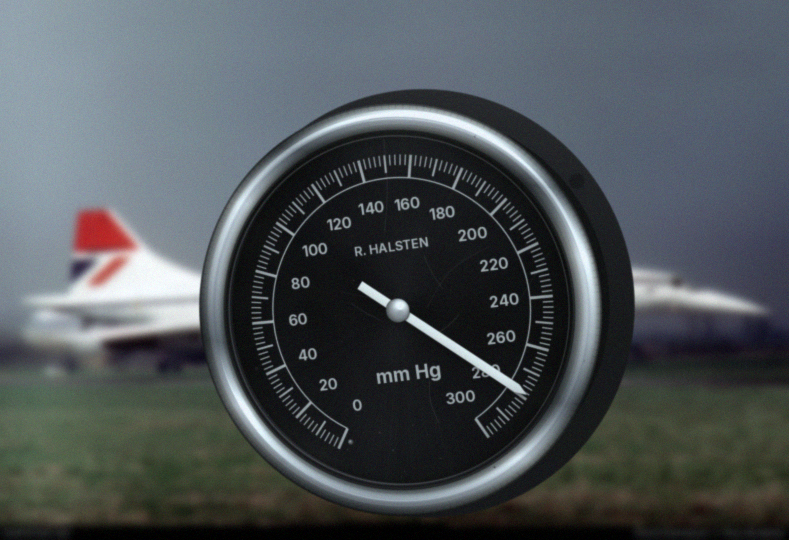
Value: 278 mmHg
